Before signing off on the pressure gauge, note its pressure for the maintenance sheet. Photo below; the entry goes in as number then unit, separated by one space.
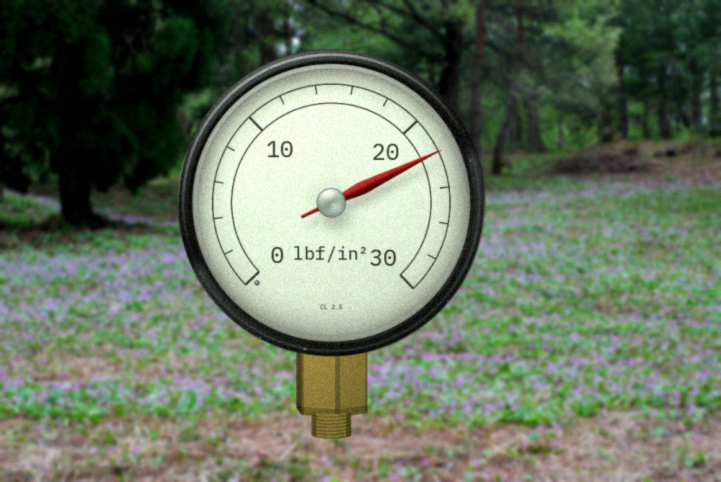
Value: 22 psi
